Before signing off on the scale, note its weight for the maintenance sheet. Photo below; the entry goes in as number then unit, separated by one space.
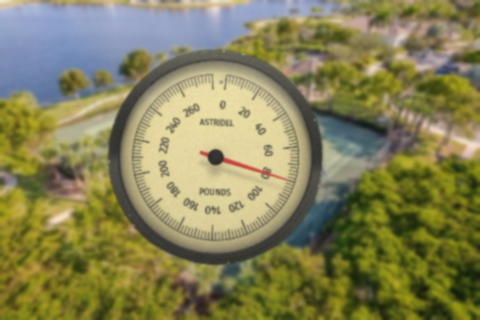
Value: 80 lb
